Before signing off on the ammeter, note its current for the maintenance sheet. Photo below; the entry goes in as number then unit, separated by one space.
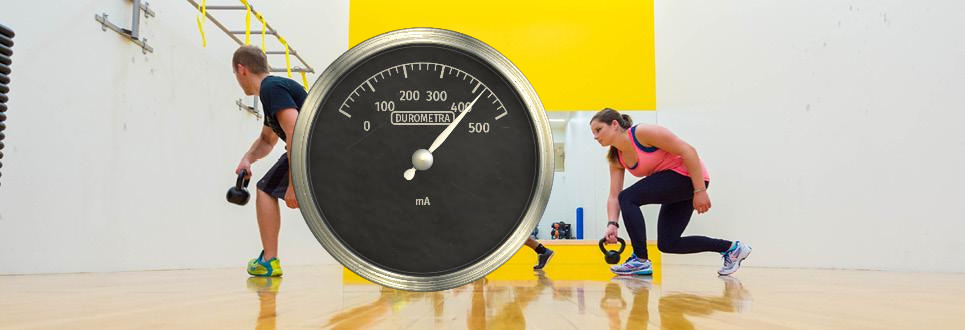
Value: 420 mA
